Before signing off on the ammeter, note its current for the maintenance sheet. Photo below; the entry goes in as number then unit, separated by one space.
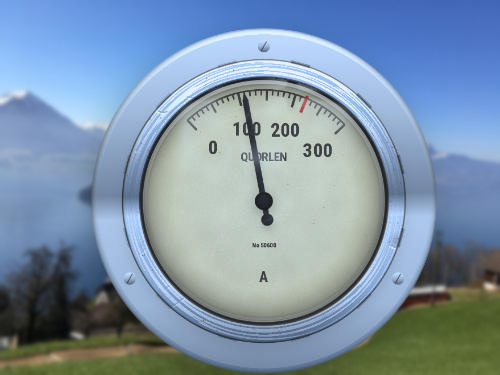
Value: 110 A
